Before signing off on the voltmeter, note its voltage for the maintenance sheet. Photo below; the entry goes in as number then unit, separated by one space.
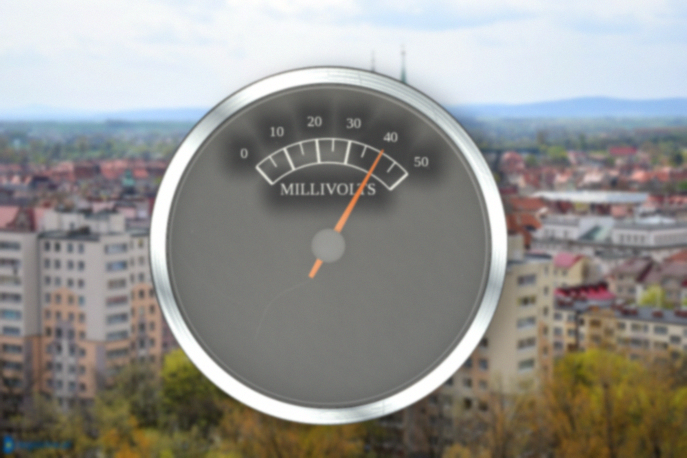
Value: 40 mV
